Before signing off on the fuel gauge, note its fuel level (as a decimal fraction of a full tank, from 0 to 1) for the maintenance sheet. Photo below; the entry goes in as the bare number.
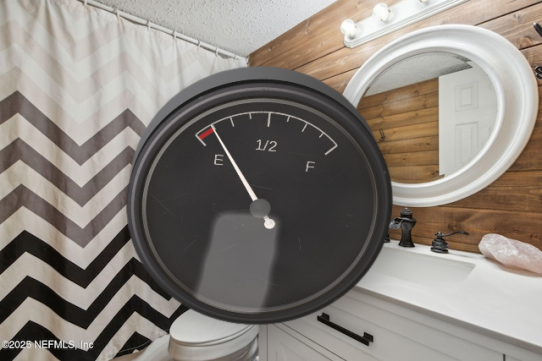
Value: 0.125
